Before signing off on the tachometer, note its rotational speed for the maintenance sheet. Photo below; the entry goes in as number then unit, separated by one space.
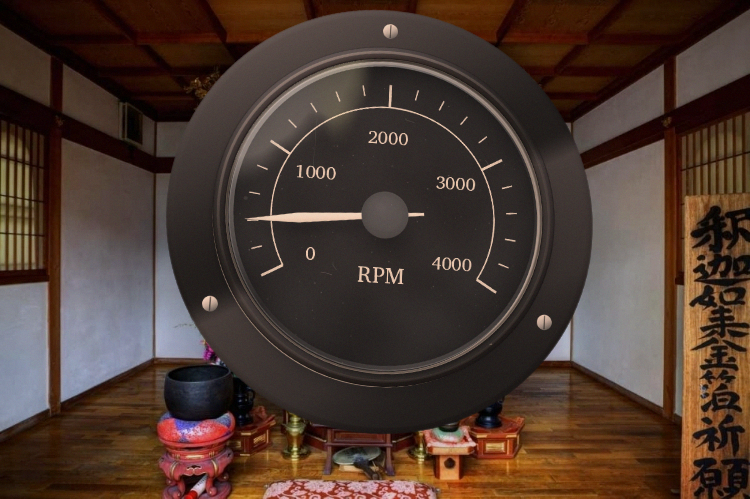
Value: 400 rpm
